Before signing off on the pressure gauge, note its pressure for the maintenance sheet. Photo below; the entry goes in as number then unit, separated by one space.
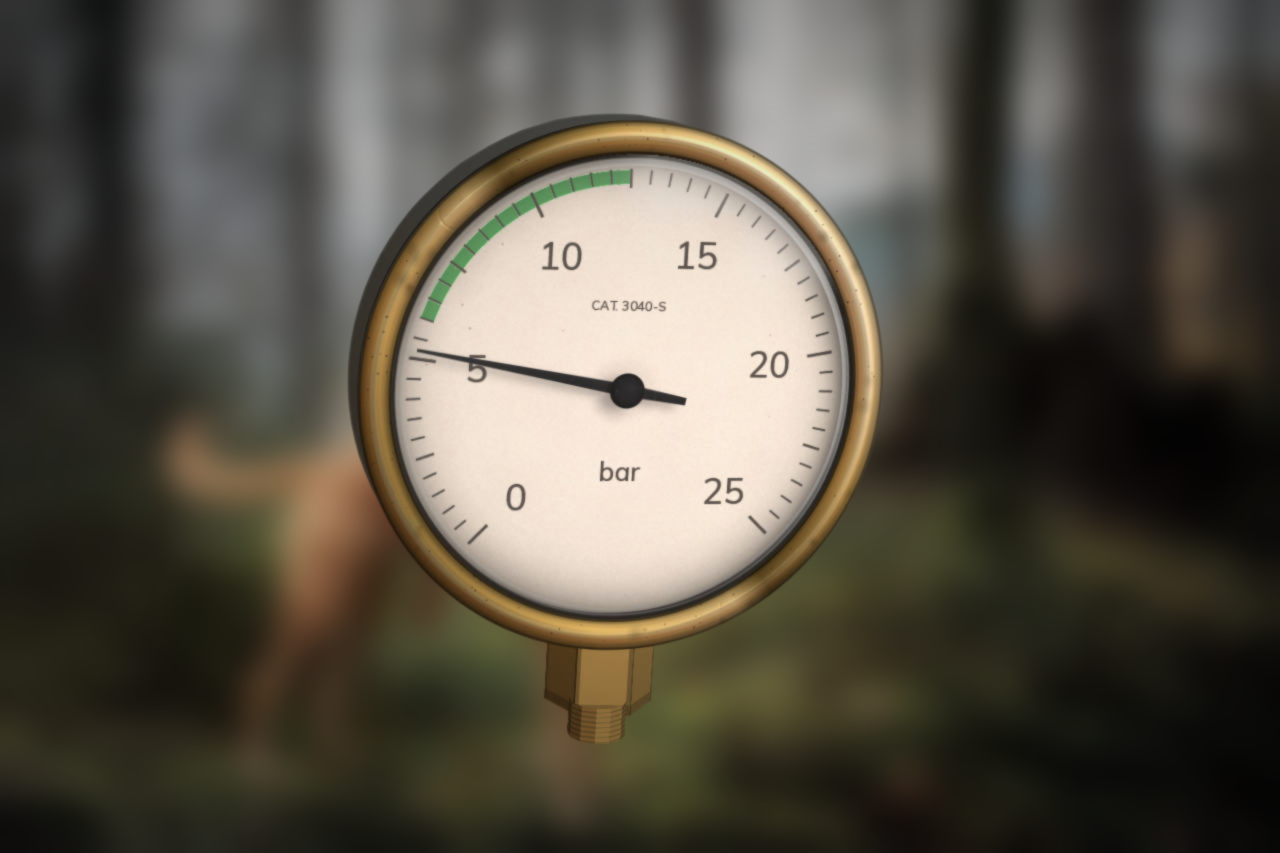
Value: 5.25 bar
